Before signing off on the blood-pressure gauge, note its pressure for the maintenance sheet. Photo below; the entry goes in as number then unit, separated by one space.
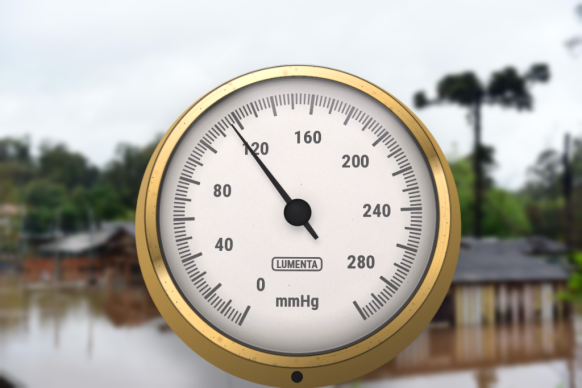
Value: 116 mmHg
